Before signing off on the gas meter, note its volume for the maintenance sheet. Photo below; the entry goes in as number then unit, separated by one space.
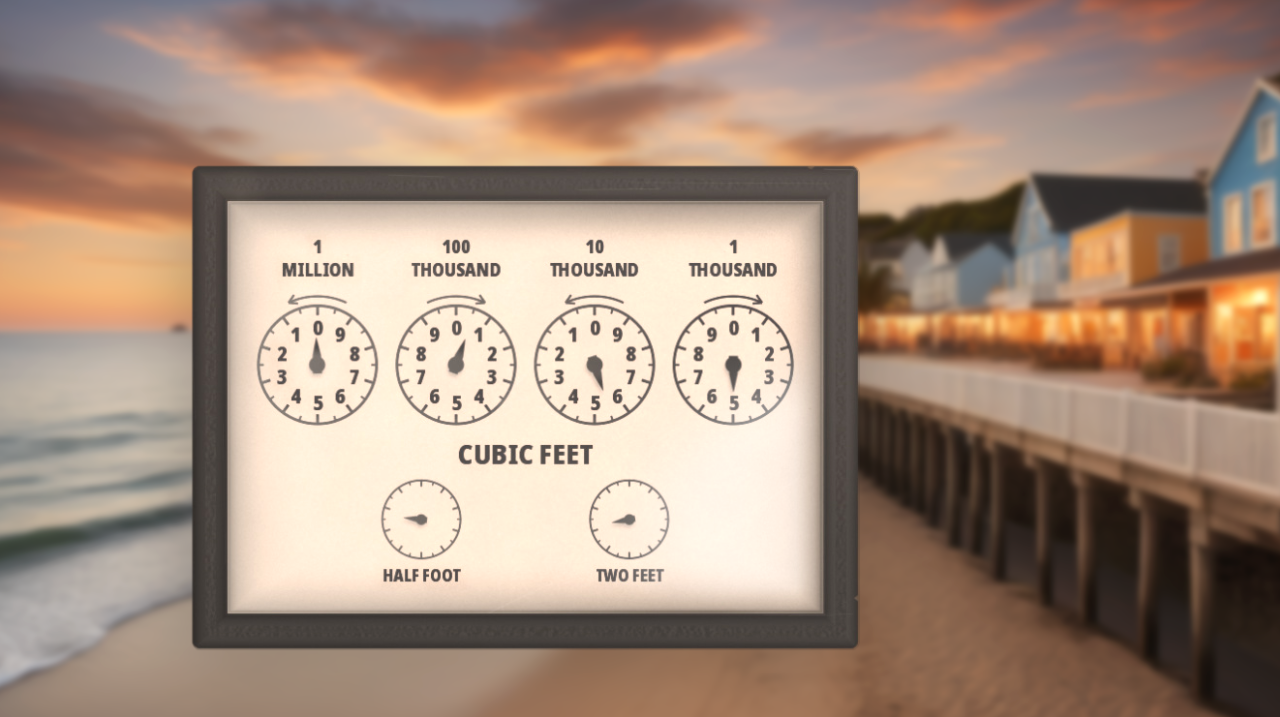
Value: 5500 ft³
